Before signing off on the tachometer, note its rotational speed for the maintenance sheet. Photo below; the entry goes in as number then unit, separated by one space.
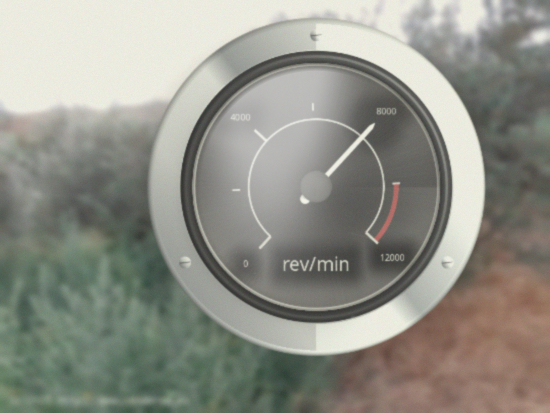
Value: 8000 rpm
